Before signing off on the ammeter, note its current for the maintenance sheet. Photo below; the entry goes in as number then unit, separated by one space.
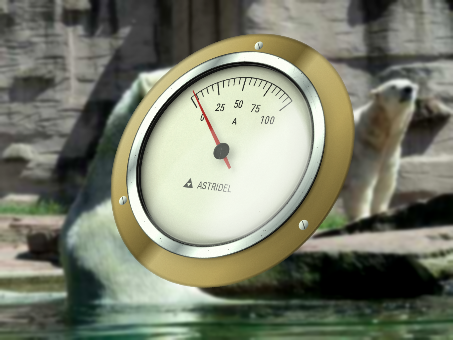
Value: 5 A
